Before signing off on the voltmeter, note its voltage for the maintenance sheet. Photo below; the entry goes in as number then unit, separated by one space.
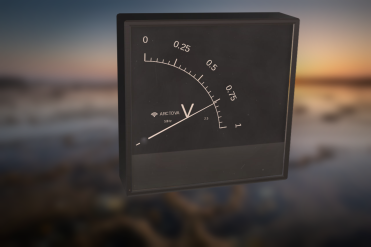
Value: 0.75 V
